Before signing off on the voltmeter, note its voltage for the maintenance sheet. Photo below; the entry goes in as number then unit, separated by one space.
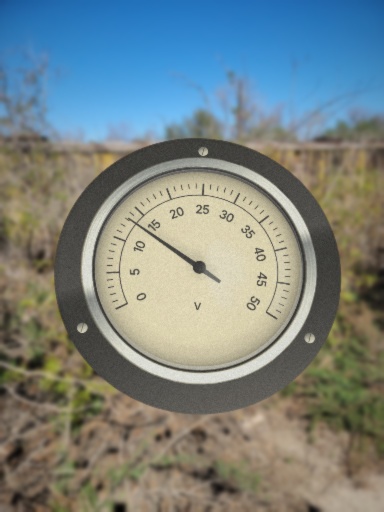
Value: 13 V
